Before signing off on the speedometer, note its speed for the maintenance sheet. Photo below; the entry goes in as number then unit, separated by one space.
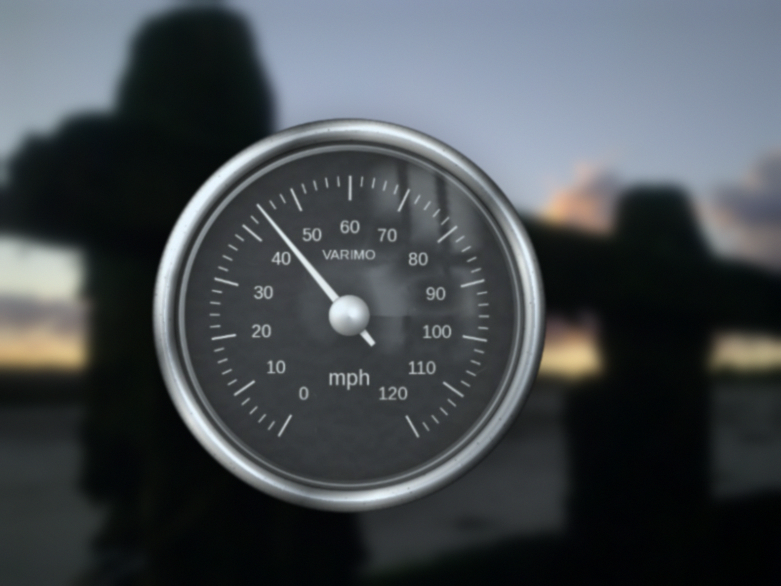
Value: 44 mph
